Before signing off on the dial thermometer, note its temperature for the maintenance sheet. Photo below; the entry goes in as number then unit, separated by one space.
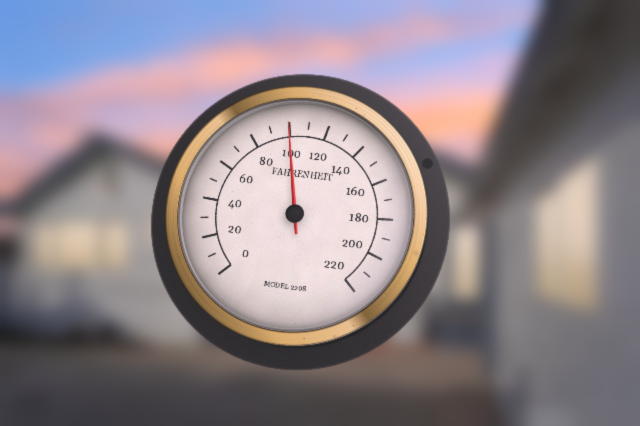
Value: 100 °F
